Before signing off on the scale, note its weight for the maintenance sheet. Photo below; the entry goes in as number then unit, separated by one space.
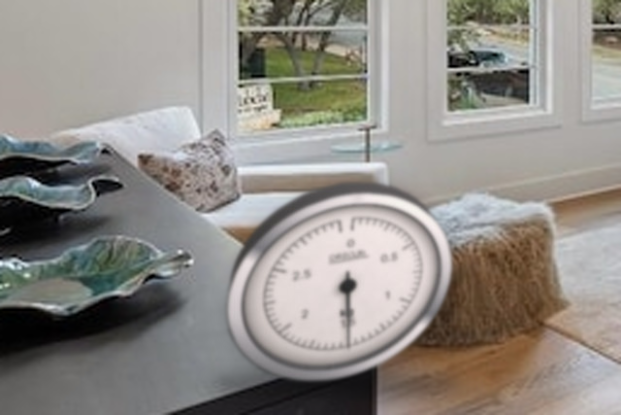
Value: 1.5 kg
